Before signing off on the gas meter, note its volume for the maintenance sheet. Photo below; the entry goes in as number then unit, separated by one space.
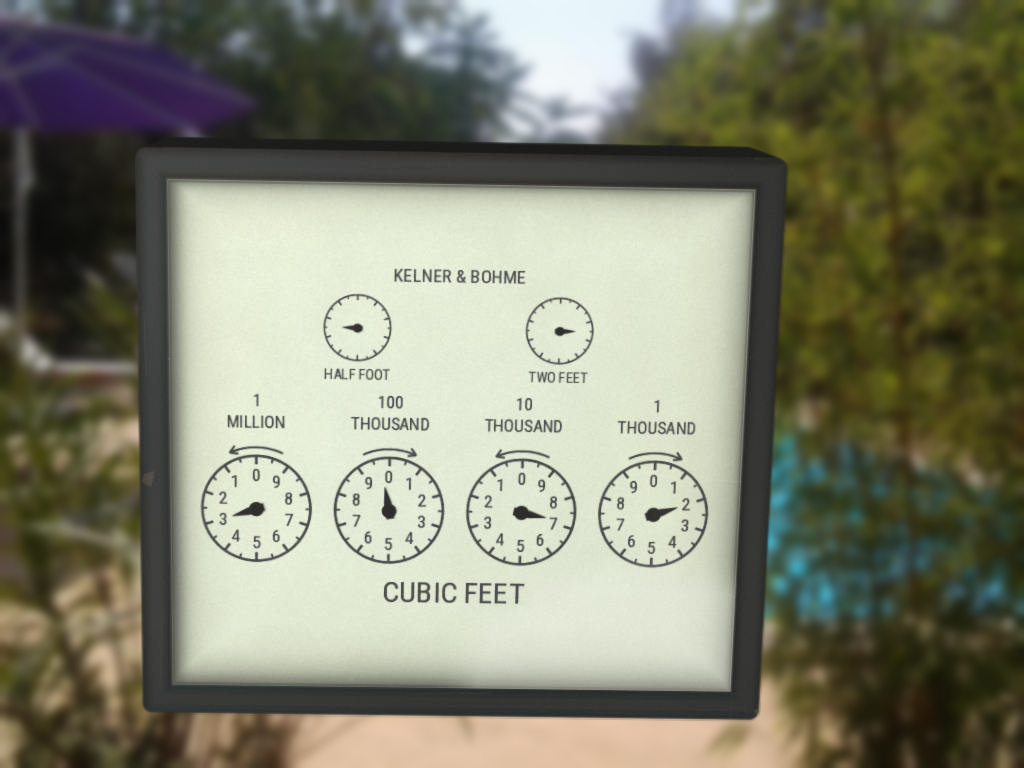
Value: 297200 ft³
